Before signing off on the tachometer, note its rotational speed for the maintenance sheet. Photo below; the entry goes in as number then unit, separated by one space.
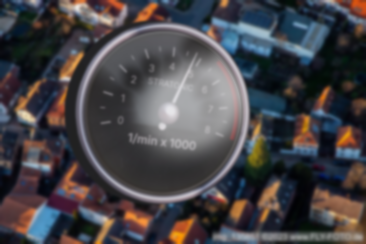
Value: 4750 rpm
